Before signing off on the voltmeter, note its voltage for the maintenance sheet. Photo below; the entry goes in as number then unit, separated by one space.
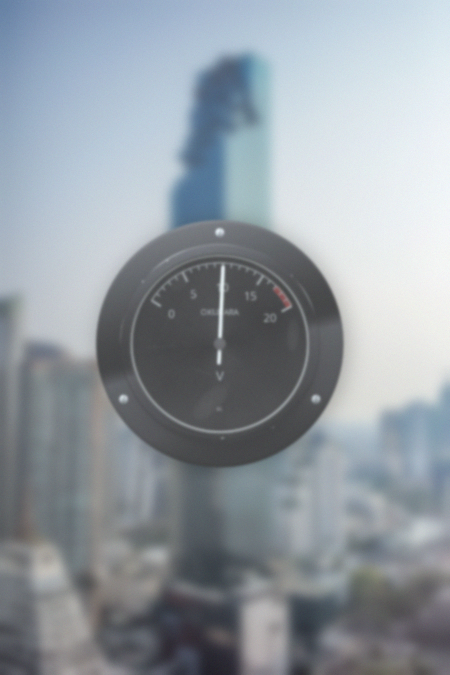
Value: 10 V
